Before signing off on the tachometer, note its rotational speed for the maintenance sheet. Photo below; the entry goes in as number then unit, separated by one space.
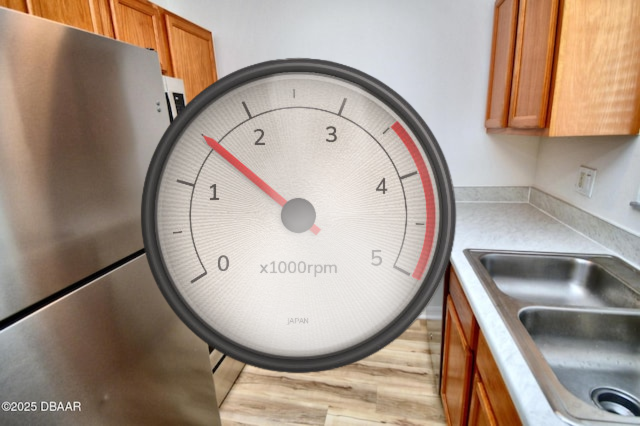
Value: 1500 rpm
